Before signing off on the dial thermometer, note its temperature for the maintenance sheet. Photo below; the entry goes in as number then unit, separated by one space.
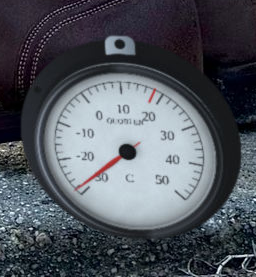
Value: -28 °C
